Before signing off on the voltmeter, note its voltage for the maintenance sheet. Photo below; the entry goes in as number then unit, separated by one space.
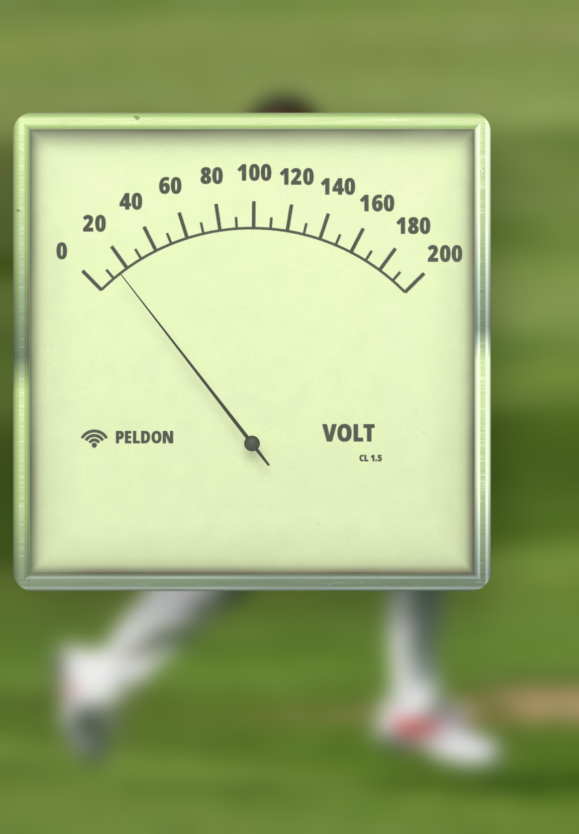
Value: 15 V
